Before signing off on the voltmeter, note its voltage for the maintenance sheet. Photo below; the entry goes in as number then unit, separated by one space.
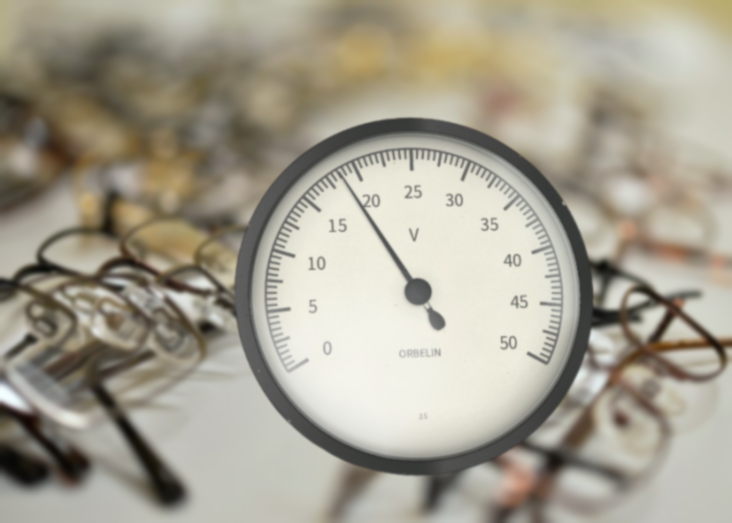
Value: 18.5 V
